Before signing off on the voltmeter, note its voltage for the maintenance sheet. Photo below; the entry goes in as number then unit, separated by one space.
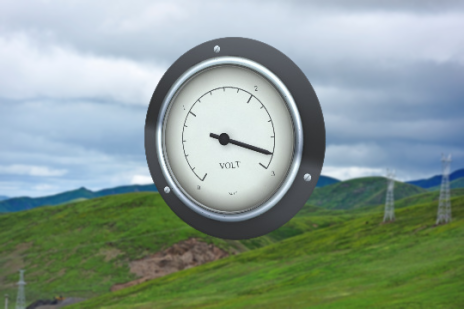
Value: 2.8 V
